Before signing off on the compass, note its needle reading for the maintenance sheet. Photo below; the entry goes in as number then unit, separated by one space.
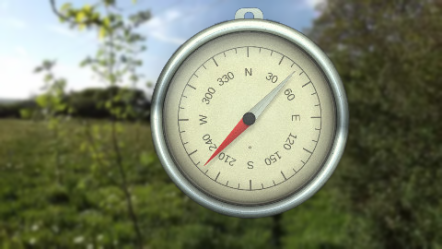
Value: 225 °
